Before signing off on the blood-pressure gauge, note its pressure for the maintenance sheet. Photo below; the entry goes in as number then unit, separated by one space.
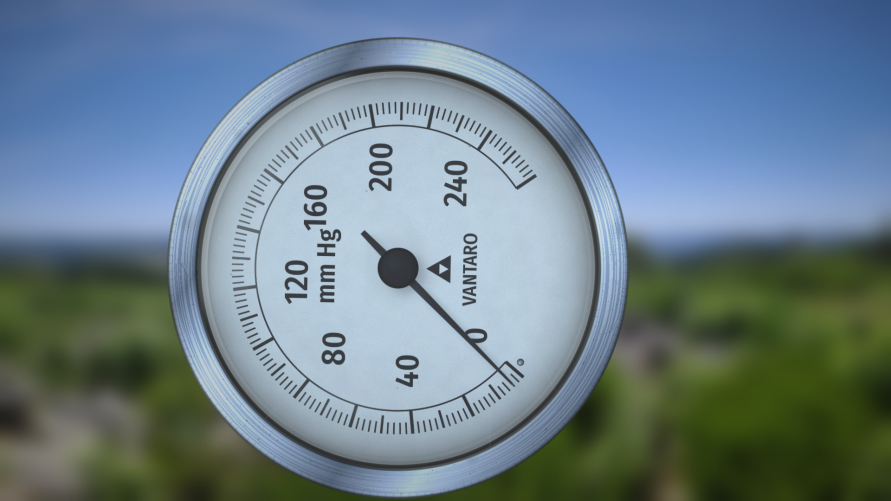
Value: 4 mmHg
